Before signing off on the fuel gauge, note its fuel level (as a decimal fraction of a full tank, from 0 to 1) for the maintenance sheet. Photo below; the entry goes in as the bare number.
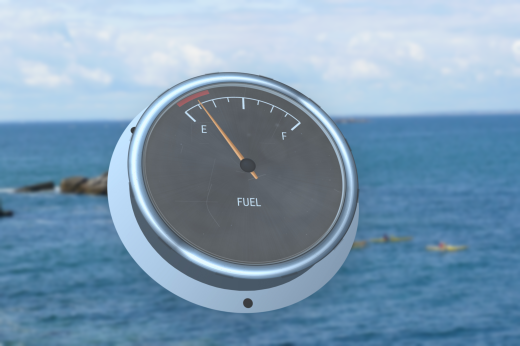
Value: 0.125
